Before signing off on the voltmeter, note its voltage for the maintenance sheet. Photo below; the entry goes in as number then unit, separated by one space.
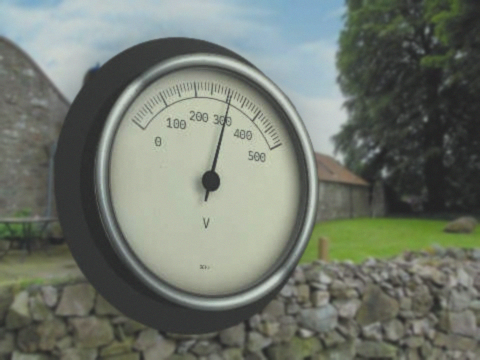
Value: 300 V
